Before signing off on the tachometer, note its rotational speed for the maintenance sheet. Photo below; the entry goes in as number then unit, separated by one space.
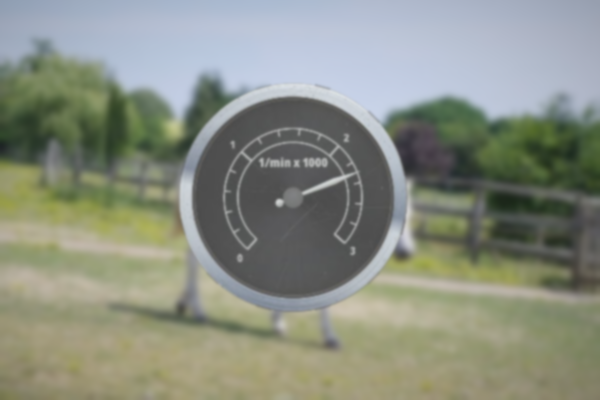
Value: 2300 rpm
